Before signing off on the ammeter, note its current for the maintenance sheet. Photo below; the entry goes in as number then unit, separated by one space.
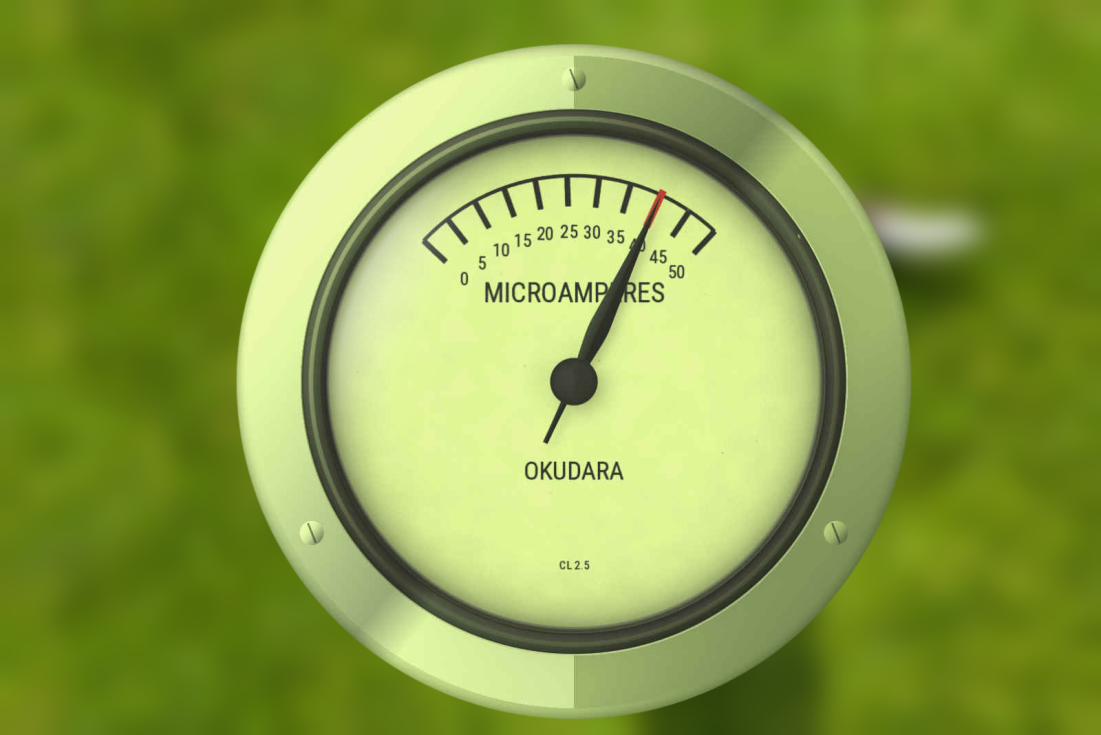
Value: 40 µA
